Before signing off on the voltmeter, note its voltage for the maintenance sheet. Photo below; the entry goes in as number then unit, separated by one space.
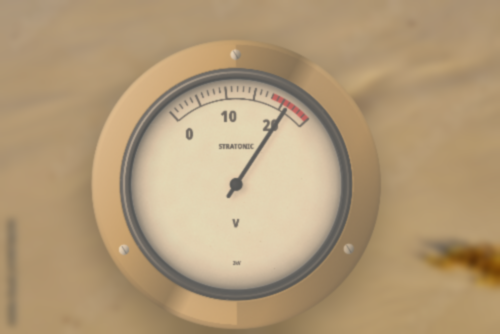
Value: 21 V
